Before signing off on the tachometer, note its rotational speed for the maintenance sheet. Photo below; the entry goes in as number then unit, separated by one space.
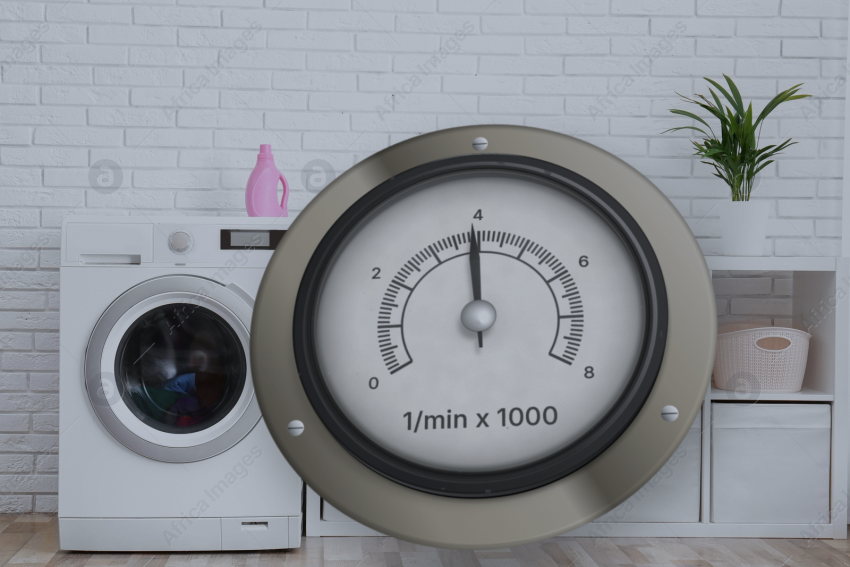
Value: 3900 rpm
